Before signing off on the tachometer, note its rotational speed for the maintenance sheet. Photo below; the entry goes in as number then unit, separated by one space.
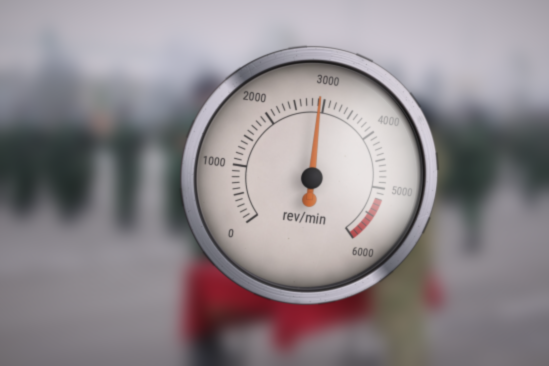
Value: 2900 rpm
